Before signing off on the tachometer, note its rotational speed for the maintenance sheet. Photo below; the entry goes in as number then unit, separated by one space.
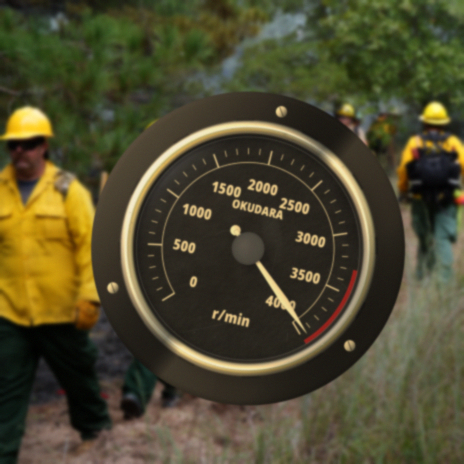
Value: 3950 rpm
